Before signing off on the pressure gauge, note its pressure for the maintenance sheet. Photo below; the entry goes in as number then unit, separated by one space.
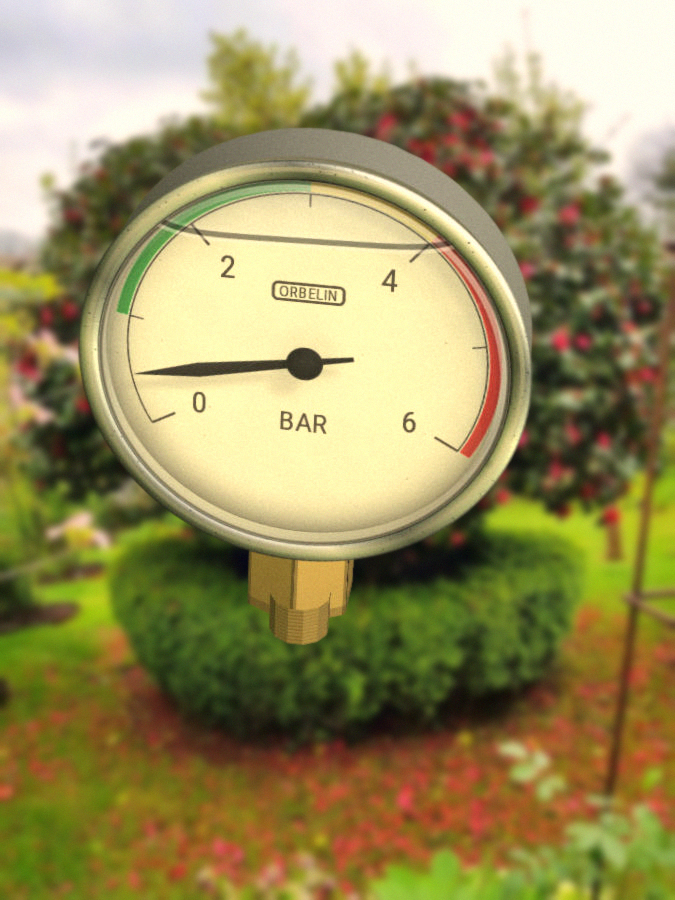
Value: 0.5 bar
